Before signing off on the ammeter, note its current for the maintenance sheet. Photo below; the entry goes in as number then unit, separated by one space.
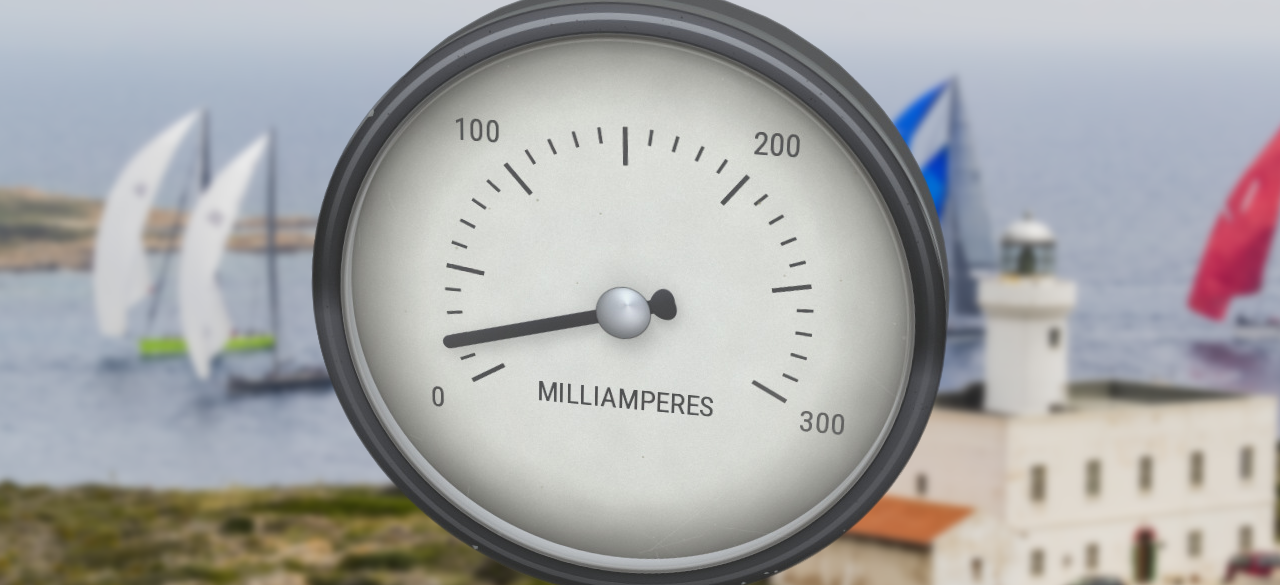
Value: 20 mA
